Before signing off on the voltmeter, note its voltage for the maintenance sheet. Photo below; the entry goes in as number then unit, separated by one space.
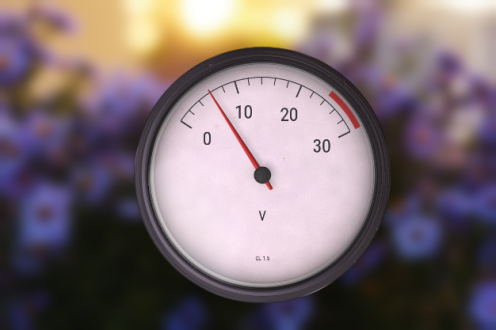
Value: 6 V
